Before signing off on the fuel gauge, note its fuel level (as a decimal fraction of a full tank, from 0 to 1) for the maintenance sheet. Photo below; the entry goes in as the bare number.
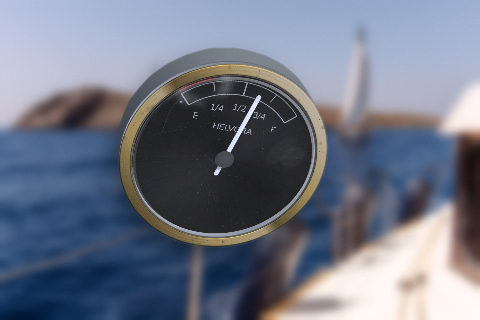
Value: 0.625
